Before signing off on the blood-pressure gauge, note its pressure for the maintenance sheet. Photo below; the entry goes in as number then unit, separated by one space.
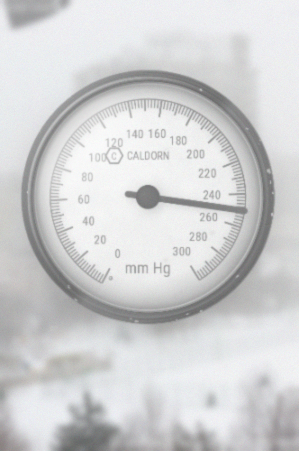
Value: 250 mmHg
